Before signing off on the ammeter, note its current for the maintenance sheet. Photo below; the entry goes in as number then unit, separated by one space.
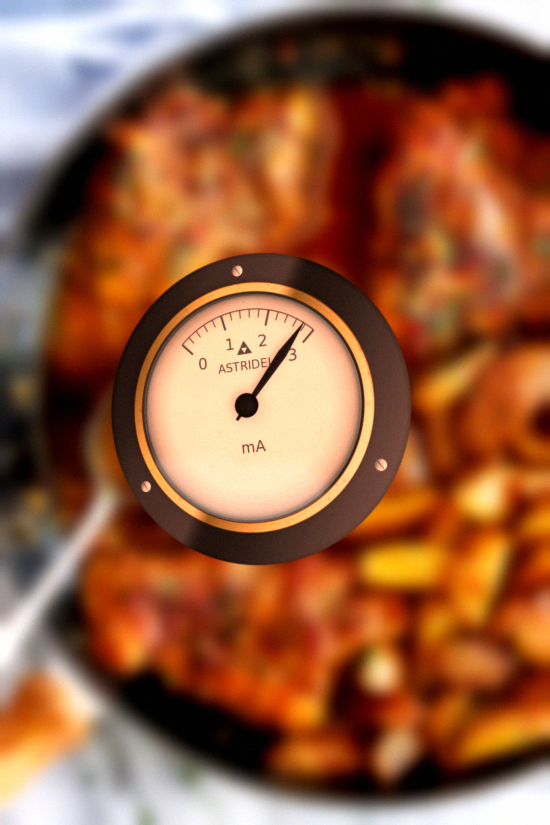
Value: 2.8 mA
